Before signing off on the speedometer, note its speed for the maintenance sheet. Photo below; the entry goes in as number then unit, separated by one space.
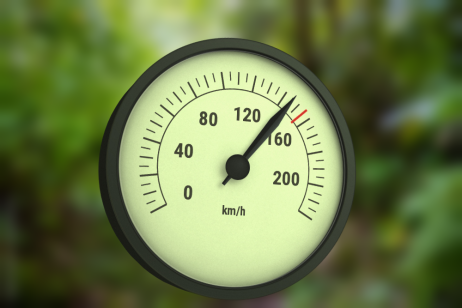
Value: 145 km/h
